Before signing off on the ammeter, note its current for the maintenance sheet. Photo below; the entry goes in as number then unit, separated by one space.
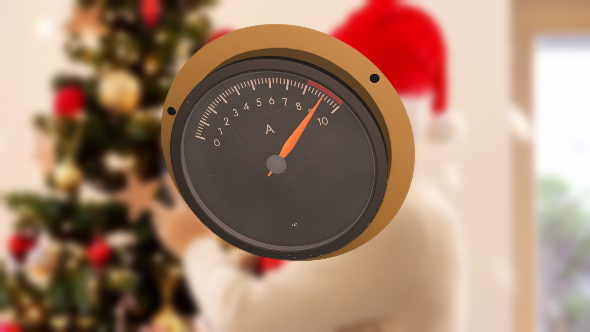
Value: 9 A
